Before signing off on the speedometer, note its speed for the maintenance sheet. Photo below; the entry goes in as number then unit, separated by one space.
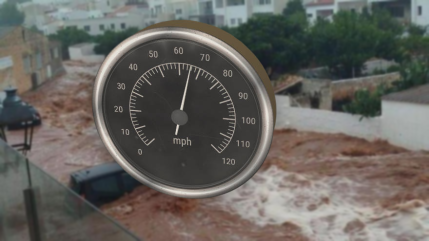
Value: 66 mph
